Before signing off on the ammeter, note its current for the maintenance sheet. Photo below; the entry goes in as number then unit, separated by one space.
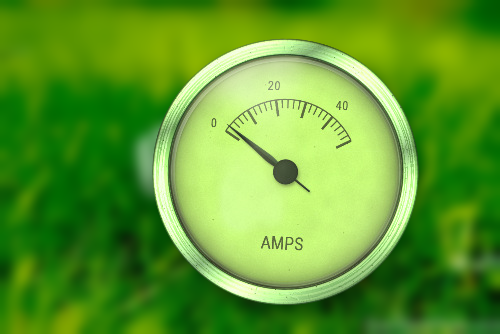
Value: 2 A
